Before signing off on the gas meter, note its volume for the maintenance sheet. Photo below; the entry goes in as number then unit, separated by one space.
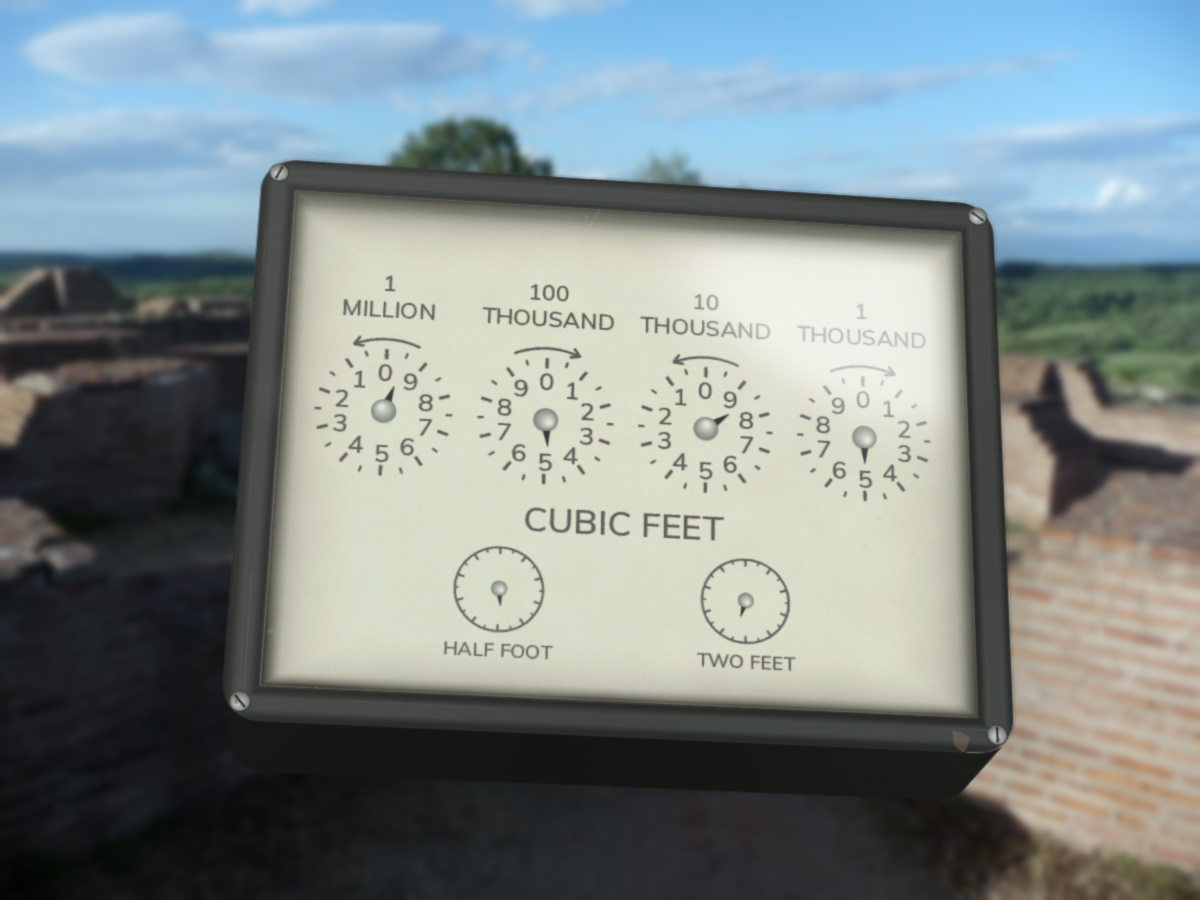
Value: 948500 ft³
